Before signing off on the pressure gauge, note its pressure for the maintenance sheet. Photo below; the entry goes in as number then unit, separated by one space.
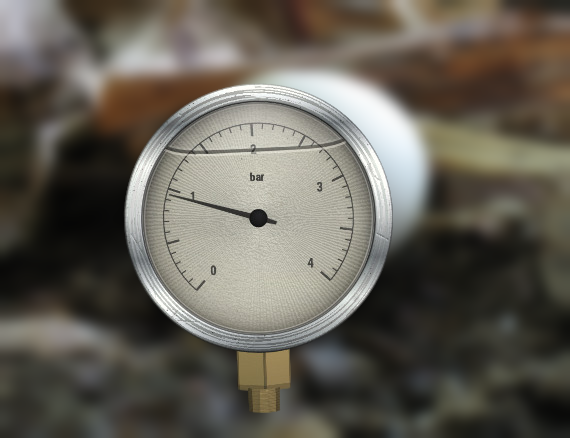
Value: 0.95 bar
